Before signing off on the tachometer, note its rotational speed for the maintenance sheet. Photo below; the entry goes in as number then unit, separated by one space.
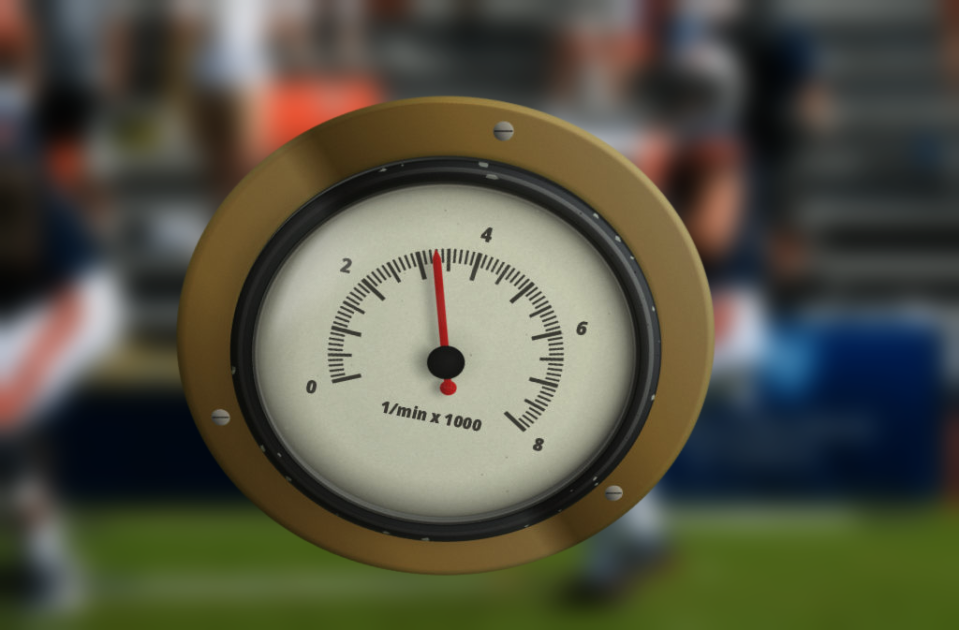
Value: 3300 rpm
